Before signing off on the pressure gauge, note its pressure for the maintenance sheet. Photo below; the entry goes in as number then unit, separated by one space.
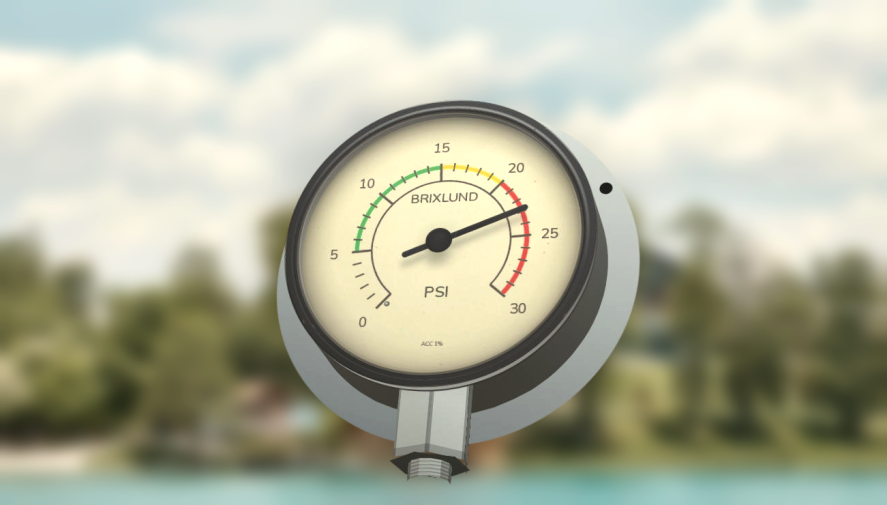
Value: 23 psi
